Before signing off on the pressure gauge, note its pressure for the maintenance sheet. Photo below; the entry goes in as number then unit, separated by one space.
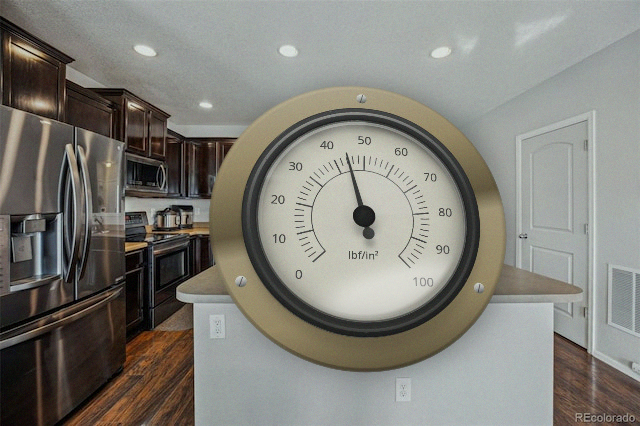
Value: 44 psi
